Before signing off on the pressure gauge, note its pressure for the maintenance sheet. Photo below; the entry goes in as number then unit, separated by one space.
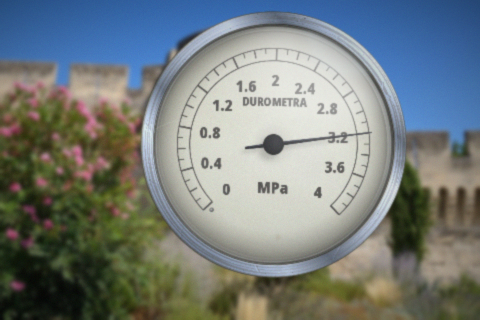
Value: 3.2 MPa
